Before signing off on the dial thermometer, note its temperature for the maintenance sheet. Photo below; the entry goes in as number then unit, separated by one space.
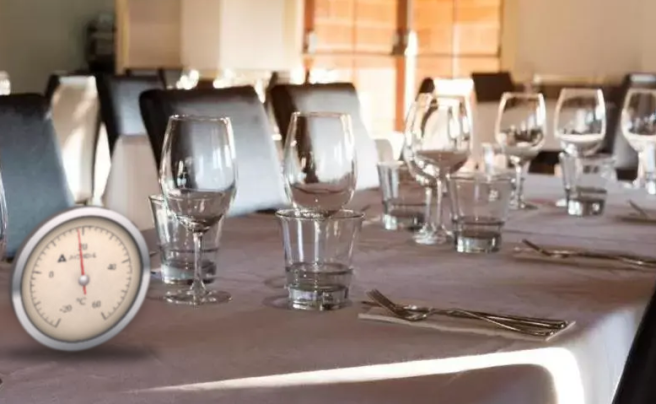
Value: 18 °C
